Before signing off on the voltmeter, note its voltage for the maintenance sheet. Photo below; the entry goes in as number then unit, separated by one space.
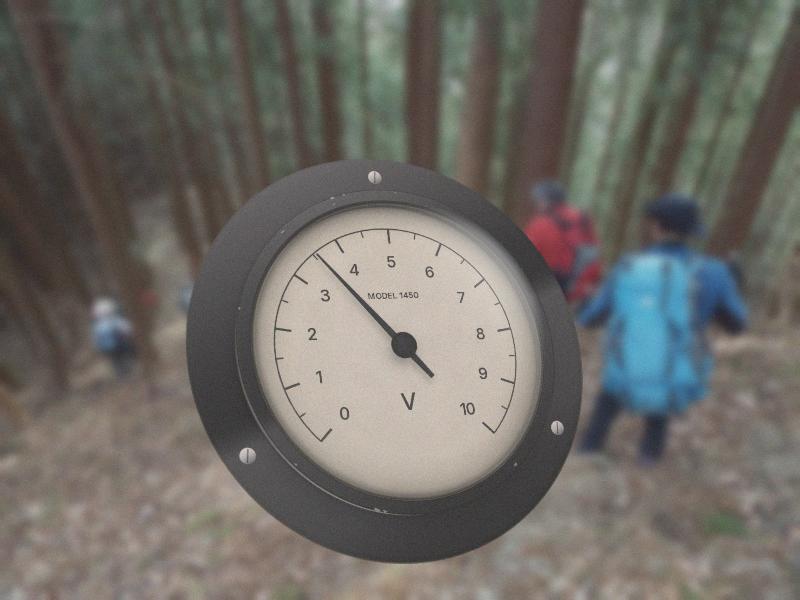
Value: 3.5 V
